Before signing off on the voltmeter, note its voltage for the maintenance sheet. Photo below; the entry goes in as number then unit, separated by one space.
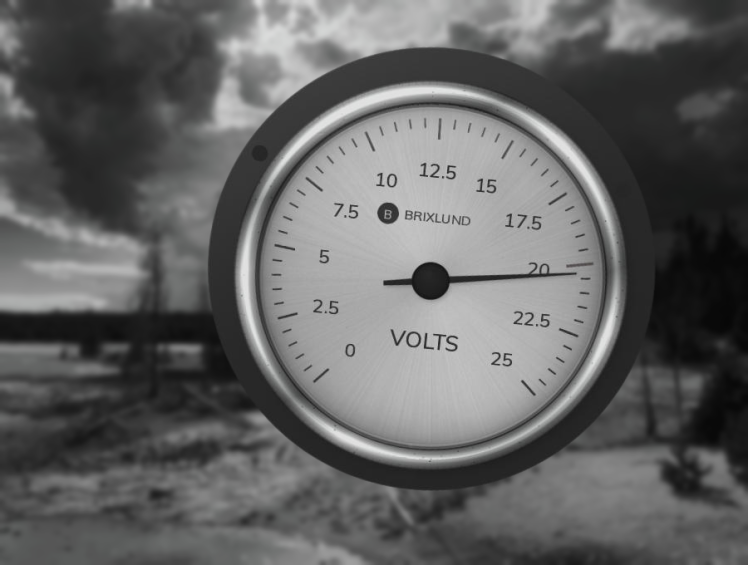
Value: 20.25 V
